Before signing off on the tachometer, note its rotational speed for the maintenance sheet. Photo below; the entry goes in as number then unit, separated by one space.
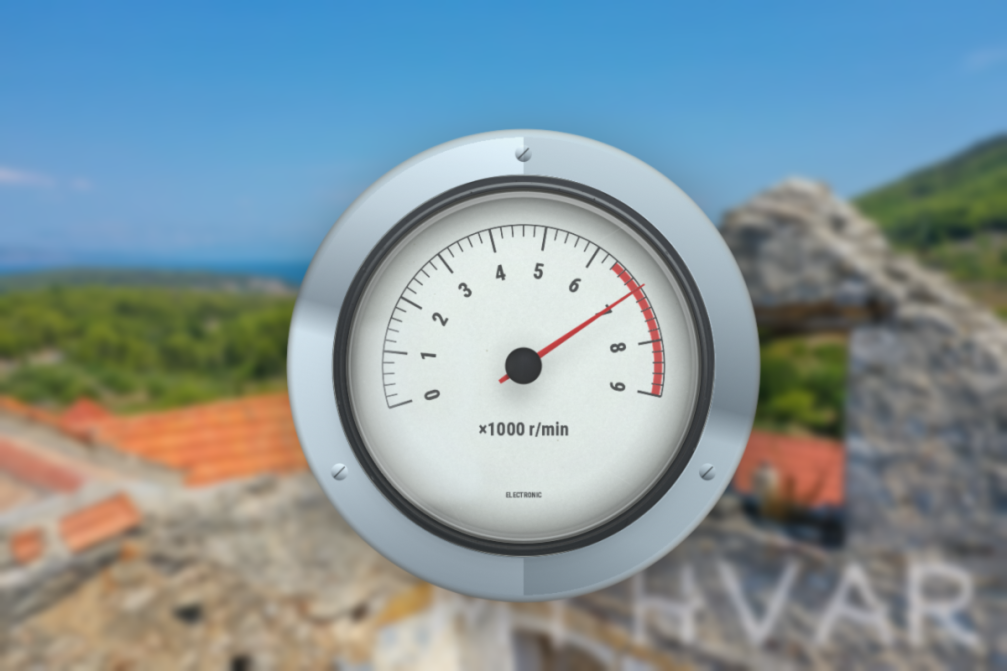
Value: 7000 rpm
